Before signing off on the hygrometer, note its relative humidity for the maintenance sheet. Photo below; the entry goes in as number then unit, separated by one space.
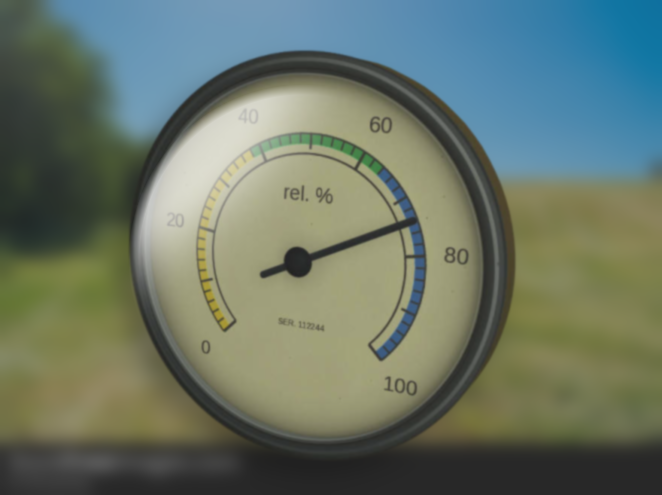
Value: 74 %
